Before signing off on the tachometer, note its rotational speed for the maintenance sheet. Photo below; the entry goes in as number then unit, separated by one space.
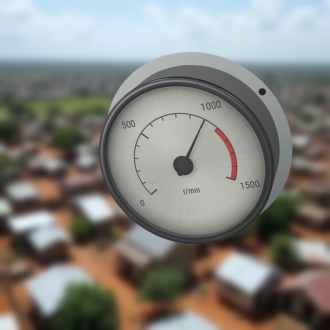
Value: 1000 rpm
